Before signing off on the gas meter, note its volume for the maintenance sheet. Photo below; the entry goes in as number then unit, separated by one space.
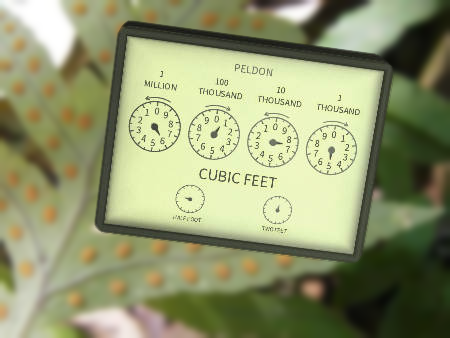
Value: 607500 ft³
